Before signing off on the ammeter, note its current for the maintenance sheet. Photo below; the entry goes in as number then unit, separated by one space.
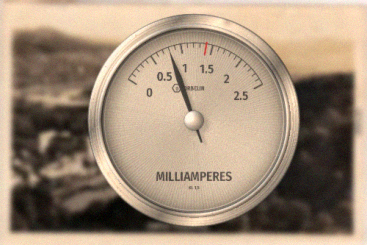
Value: 0.8 mA
